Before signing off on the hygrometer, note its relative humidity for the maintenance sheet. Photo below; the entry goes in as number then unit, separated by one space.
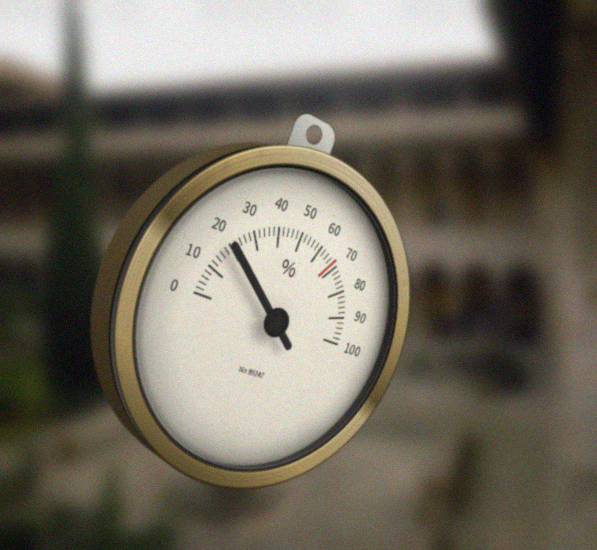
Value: 20 %
